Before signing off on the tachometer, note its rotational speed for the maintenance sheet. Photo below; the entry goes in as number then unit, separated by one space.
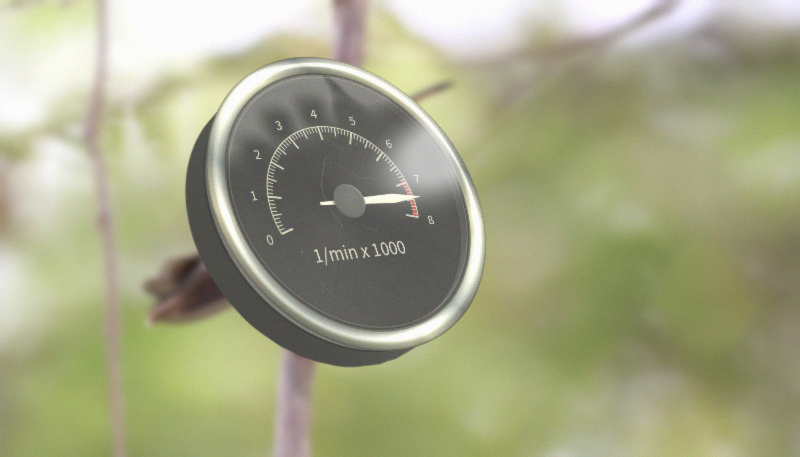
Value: 7500 rpm
